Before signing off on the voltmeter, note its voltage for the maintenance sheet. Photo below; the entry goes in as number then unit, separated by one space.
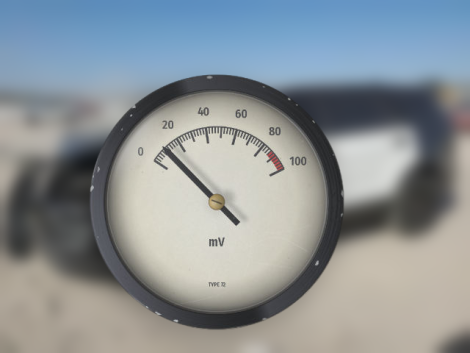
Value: 10 mV
